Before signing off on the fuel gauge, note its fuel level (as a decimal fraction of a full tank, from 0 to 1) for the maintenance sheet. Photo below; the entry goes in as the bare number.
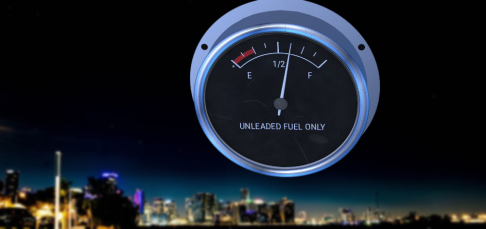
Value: 0.625
